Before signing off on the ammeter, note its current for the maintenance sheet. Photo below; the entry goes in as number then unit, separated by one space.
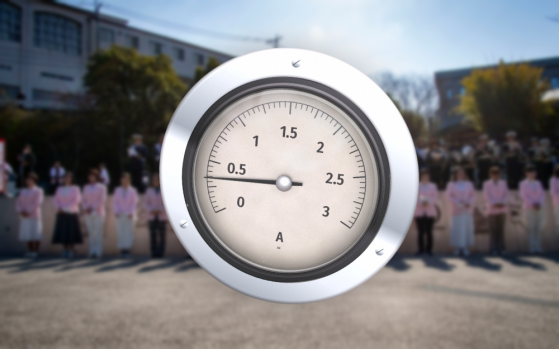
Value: 0.35 A
